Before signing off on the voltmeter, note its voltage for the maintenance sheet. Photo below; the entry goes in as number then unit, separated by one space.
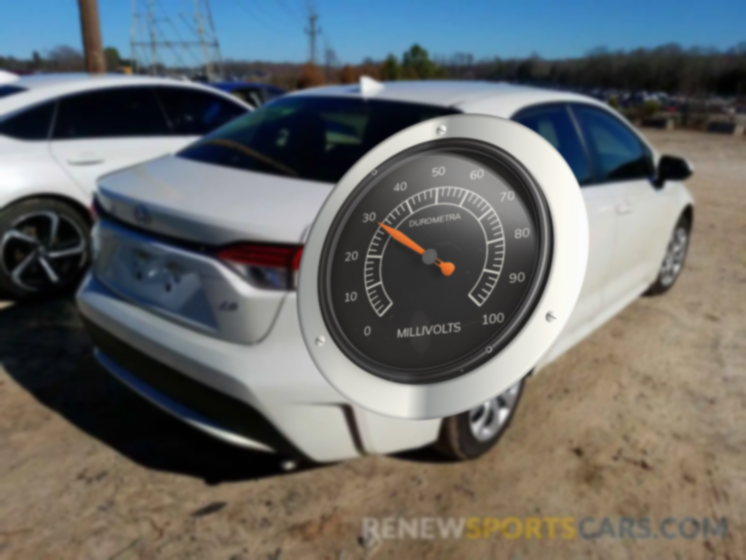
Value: 30 mV
